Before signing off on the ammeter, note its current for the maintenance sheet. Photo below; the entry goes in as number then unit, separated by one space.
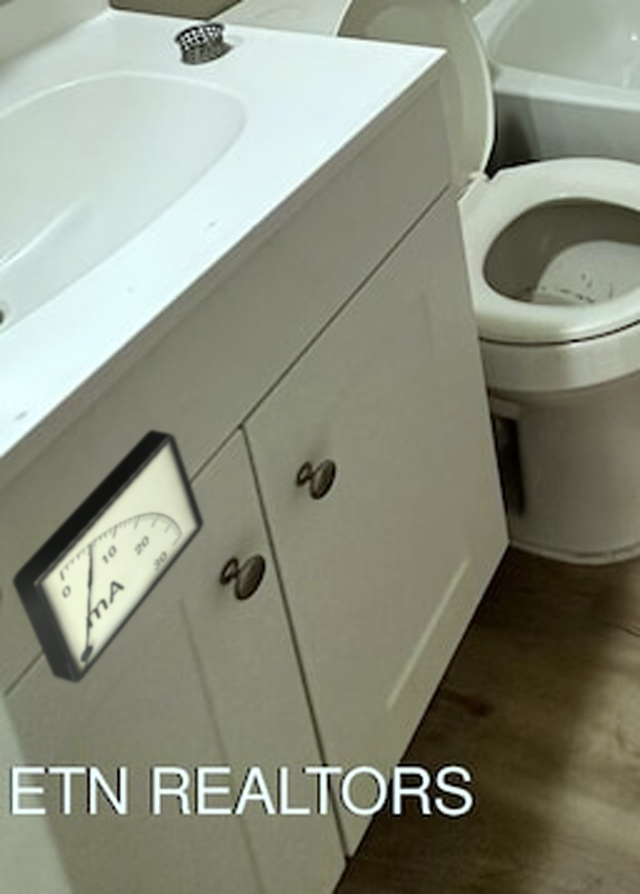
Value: 5 mA
